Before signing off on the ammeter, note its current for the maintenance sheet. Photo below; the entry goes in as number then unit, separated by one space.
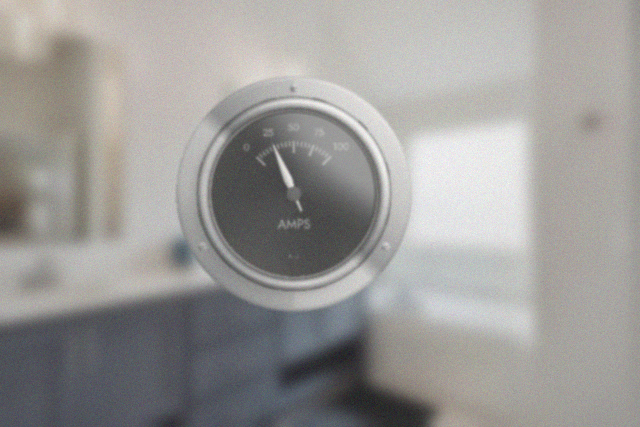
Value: 25 A
